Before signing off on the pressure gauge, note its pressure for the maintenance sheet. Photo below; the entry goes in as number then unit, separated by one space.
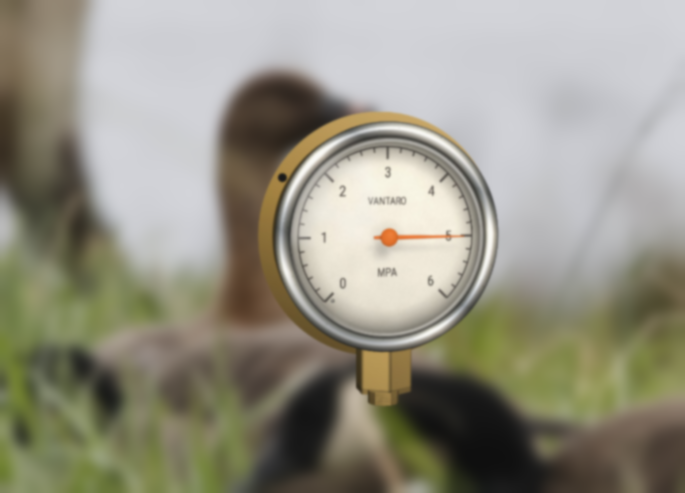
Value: 5 MPa
